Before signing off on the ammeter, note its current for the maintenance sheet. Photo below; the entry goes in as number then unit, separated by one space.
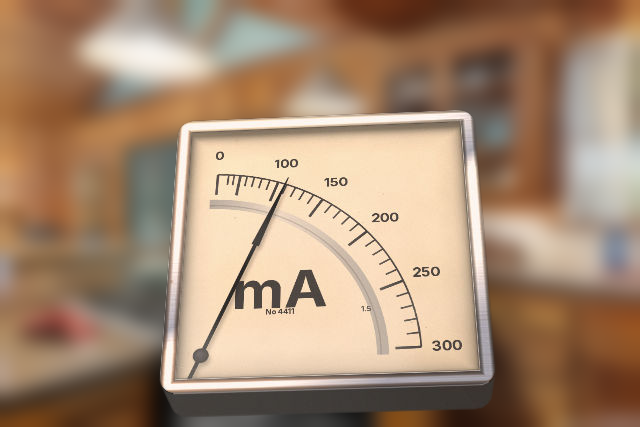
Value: 110 mA
